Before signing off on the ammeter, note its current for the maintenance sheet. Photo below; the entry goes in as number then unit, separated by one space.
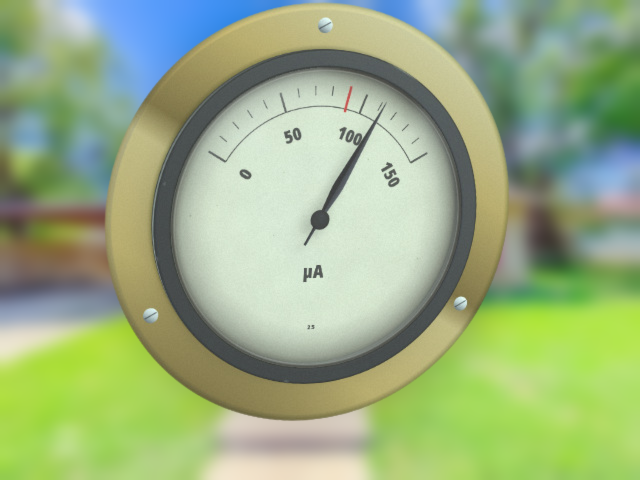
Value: 110 µA
